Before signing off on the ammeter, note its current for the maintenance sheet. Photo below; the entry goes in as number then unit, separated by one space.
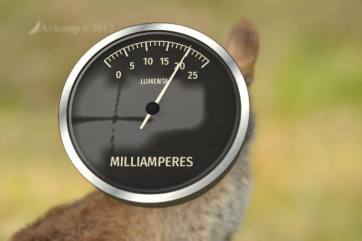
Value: 20 mA
